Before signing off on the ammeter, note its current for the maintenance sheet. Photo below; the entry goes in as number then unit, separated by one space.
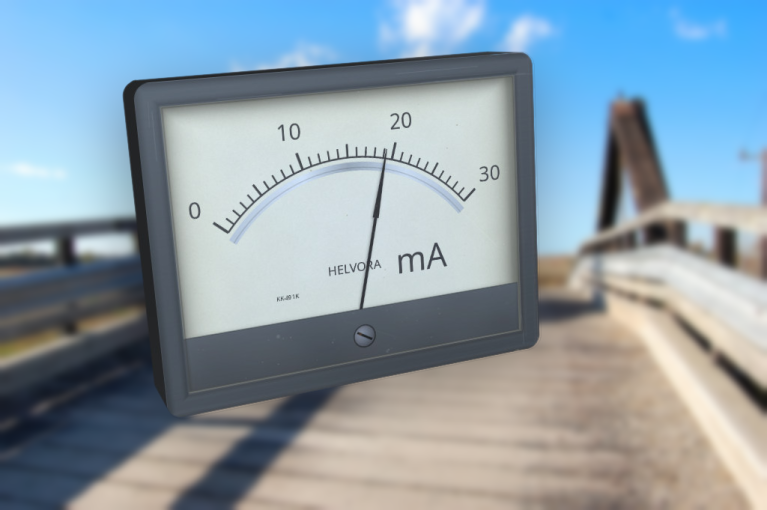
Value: 19 mA
